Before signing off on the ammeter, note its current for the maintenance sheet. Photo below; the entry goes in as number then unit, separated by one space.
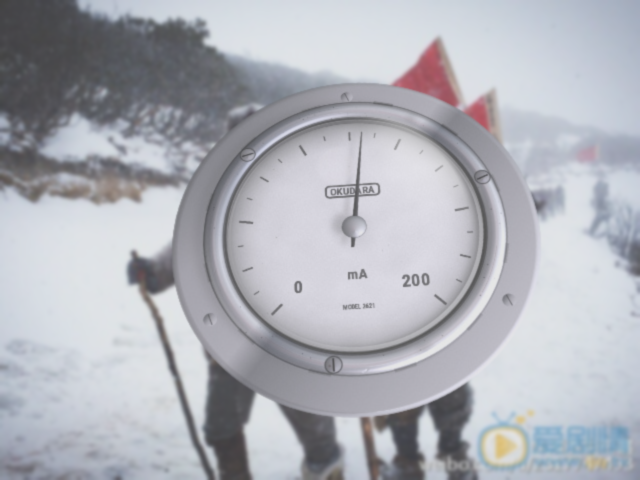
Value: 105 mA
